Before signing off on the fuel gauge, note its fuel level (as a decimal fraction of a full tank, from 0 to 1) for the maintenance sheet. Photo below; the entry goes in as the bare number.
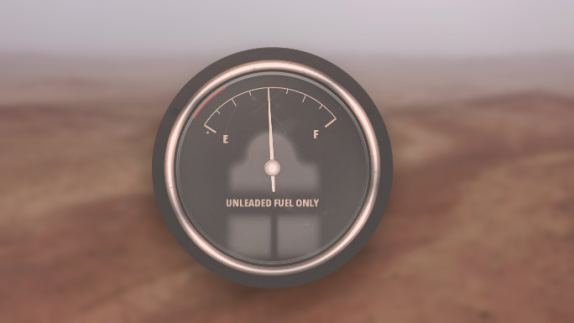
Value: 0.5
